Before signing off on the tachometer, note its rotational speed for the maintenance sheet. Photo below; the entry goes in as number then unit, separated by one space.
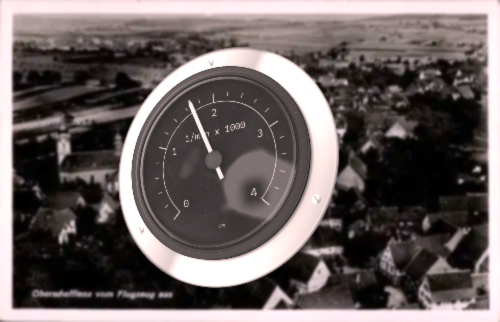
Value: 1700 rpm
